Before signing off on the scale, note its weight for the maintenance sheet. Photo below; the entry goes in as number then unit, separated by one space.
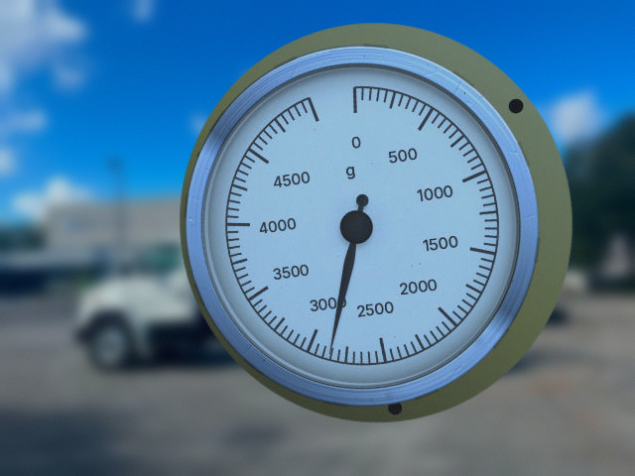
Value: 2850 g
